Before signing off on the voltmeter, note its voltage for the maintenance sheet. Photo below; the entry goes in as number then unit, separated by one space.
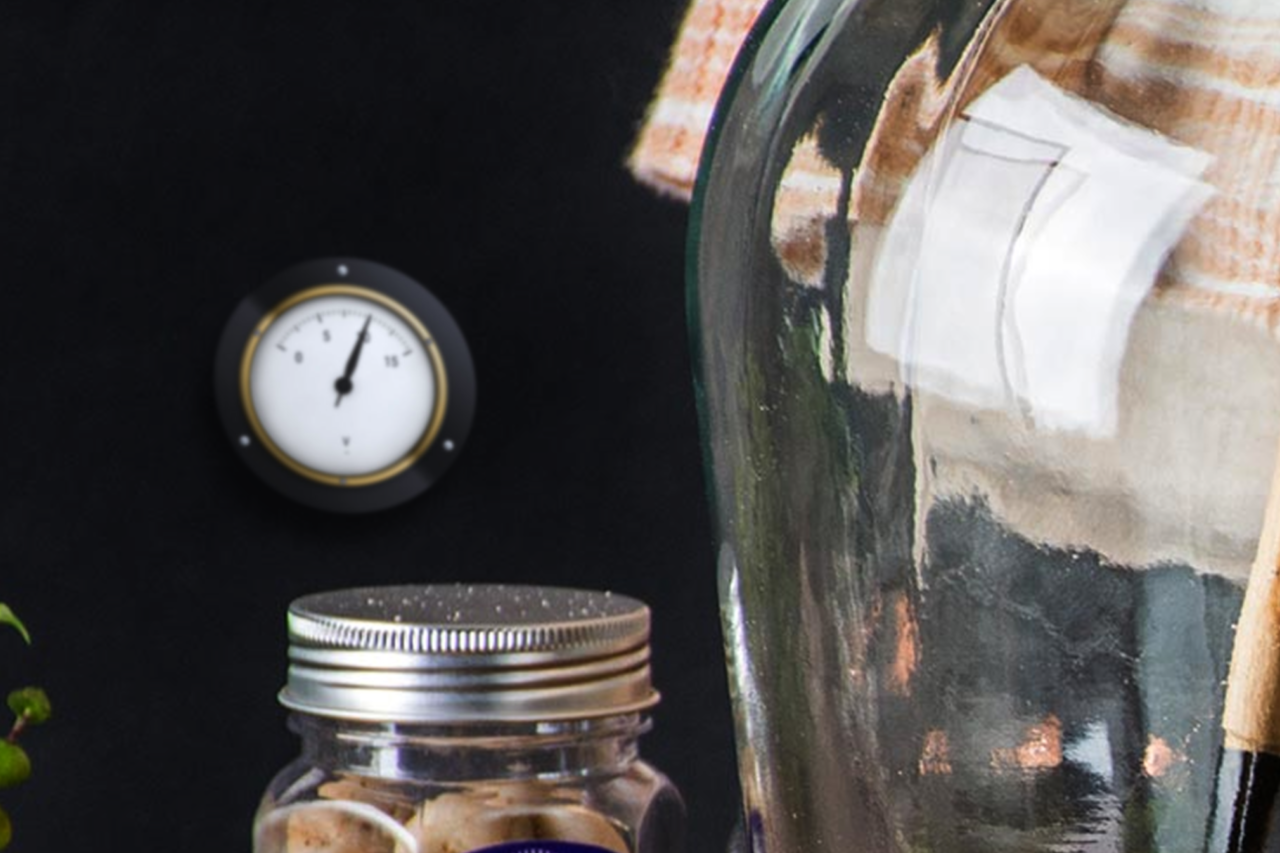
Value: 10 V
